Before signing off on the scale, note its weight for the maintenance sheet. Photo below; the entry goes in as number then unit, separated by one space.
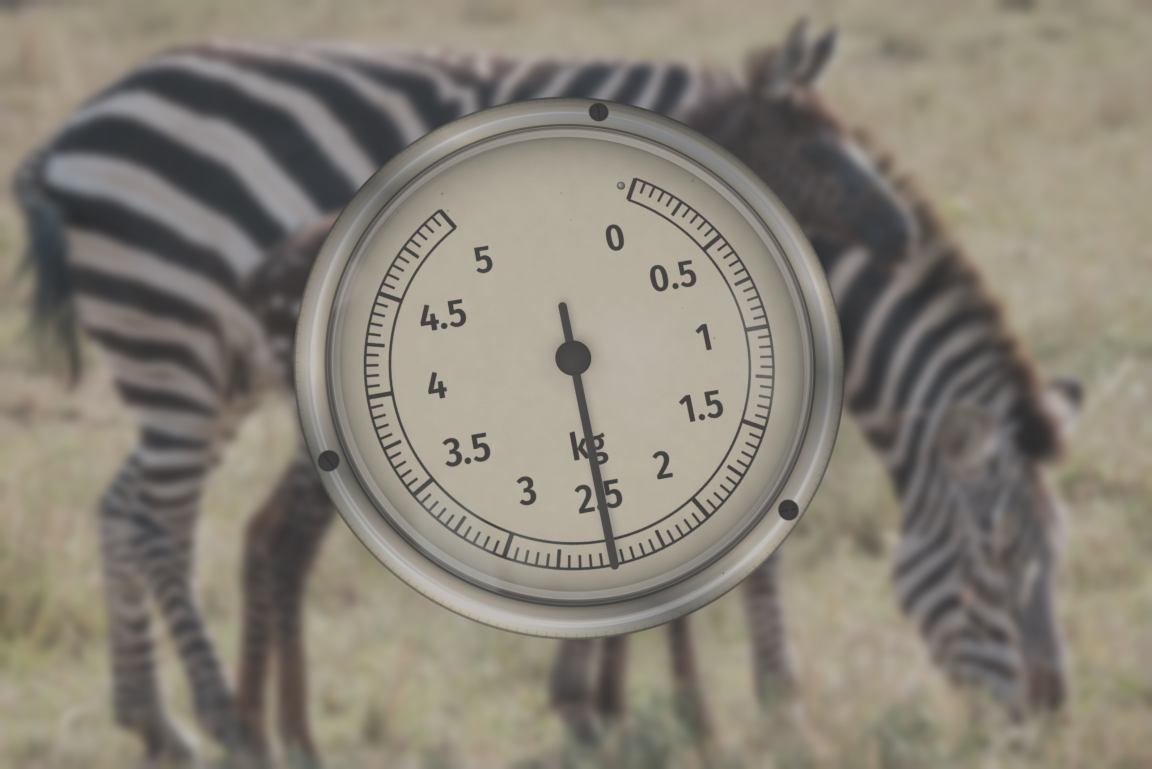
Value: 2.5 kg
